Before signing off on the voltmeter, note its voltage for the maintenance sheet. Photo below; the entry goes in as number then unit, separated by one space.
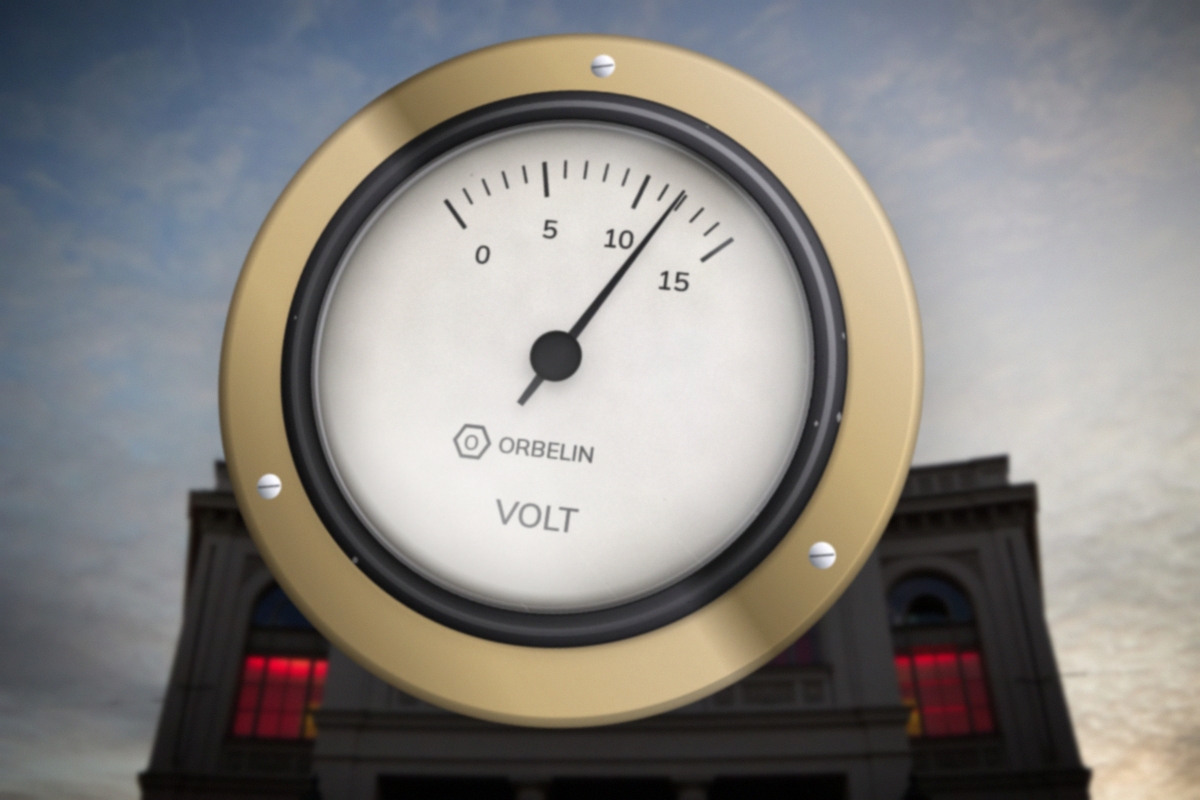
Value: 12 V
